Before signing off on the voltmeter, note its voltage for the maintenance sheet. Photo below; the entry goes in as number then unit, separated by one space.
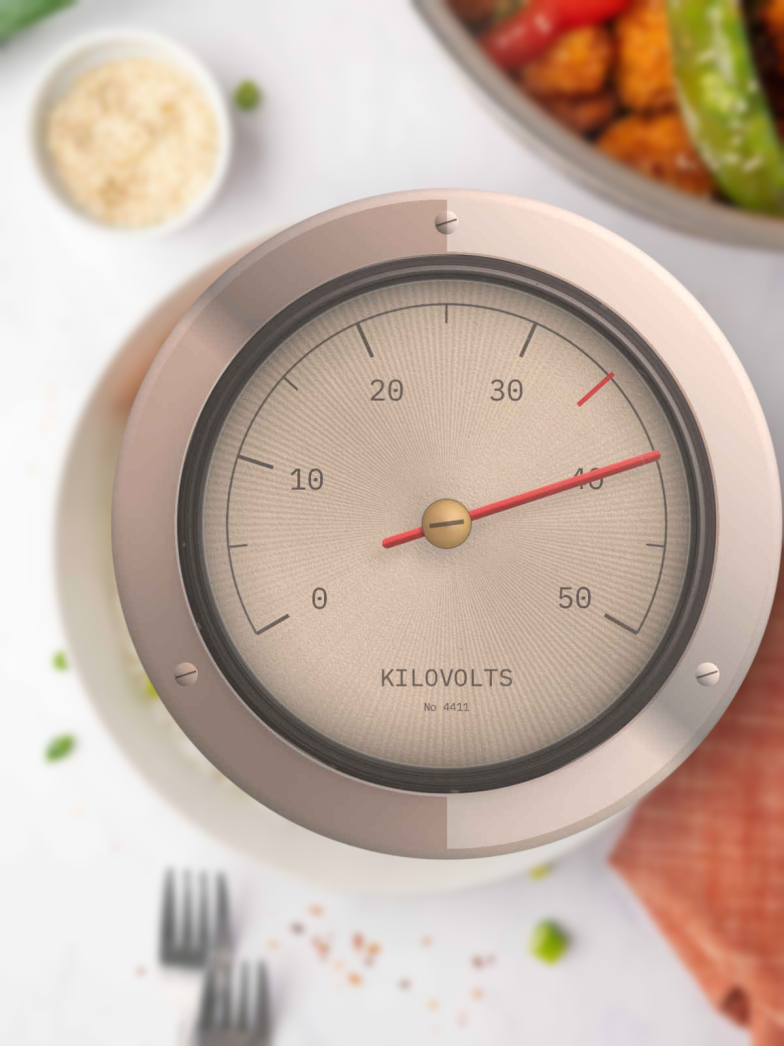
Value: 40 kV
